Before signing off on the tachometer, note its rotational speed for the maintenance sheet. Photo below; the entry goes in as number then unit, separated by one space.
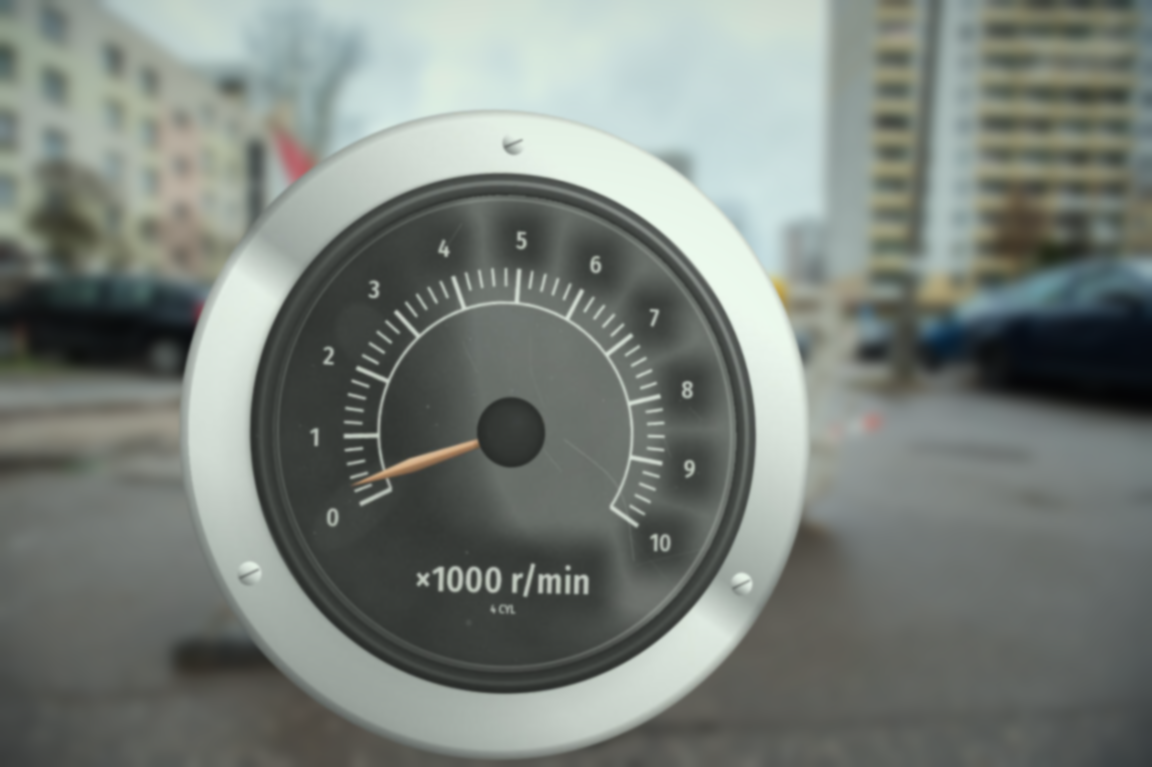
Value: 300 rpm
